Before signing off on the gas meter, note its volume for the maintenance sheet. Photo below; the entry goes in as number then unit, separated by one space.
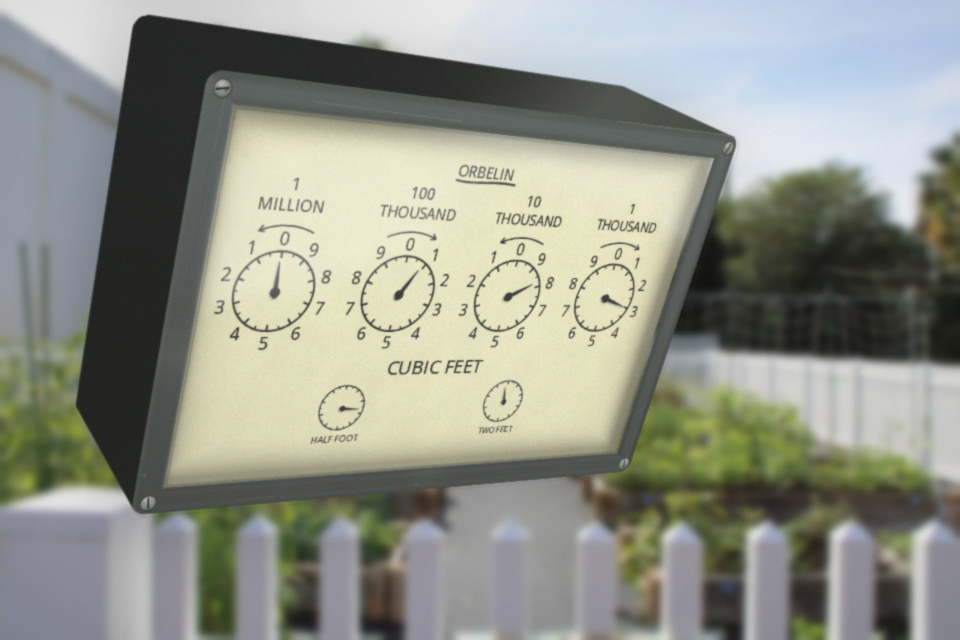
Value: 8300 ft³
